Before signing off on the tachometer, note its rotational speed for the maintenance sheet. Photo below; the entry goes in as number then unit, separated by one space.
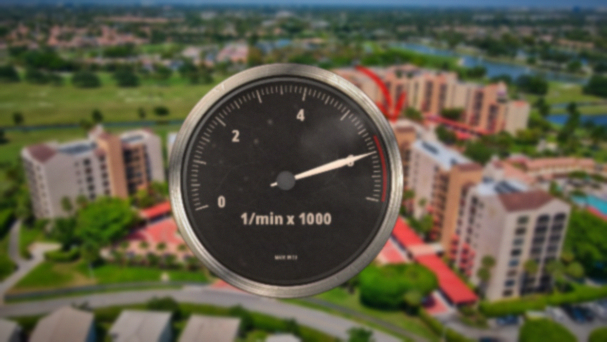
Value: 6000 rpm
